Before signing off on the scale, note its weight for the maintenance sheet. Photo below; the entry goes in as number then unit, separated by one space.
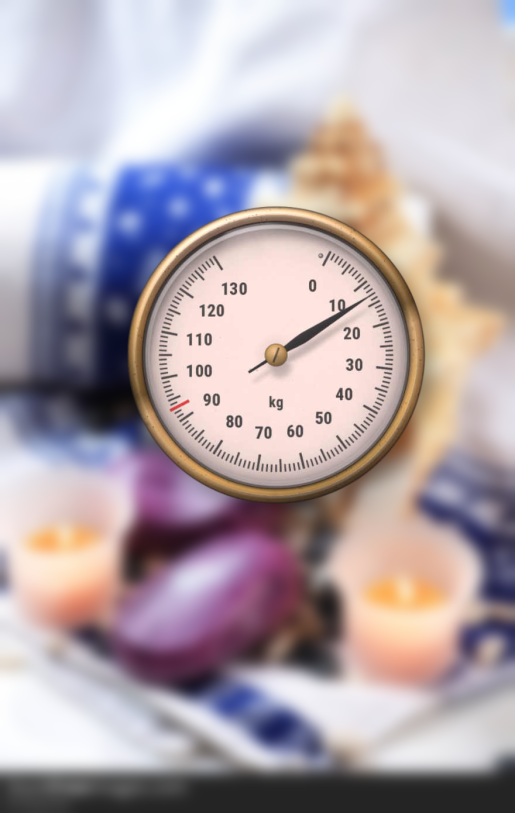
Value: 13 kg
